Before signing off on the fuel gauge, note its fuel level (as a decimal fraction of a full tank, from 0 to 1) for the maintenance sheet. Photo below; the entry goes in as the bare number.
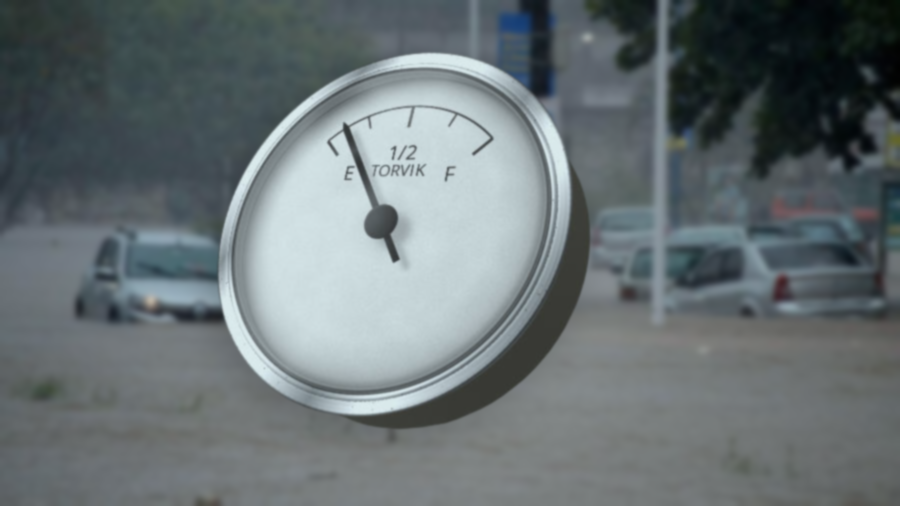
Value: 0.125
